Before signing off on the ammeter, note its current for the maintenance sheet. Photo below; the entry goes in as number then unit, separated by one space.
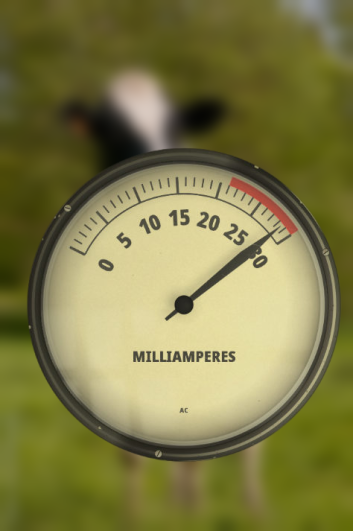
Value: 28.5 mA
